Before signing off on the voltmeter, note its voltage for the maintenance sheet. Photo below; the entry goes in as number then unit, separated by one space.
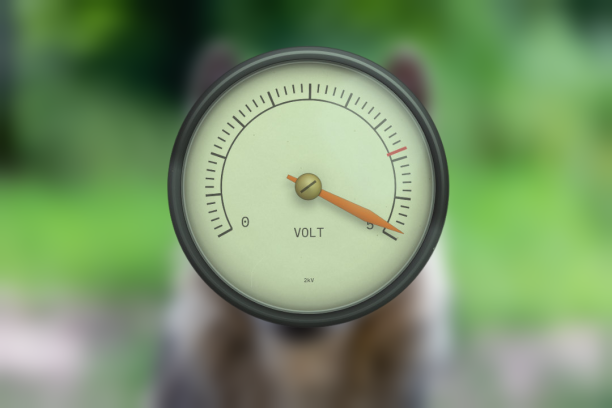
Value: 4.9 V
